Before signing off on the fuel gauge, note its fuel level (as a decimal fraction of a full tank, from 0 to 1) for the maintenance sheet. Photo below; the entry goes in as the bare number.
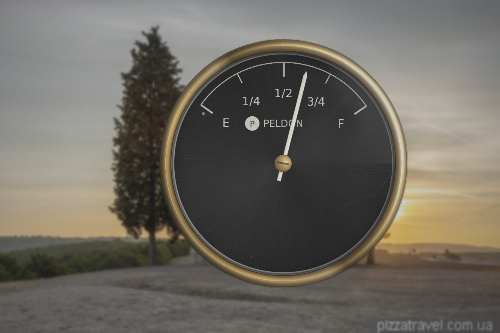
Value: 0.625
